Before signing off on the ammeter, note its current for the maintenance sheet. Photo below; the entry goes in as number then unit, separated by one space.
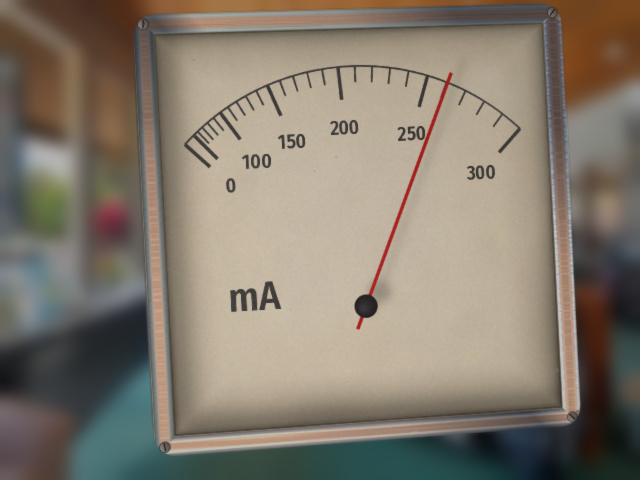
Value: 260 mA
